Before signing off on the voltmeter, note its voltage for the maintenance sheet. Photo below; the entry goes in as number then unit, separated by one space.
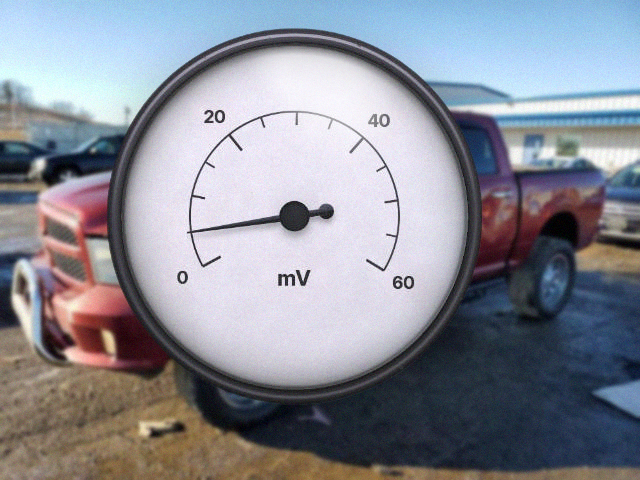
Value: 5 mV
